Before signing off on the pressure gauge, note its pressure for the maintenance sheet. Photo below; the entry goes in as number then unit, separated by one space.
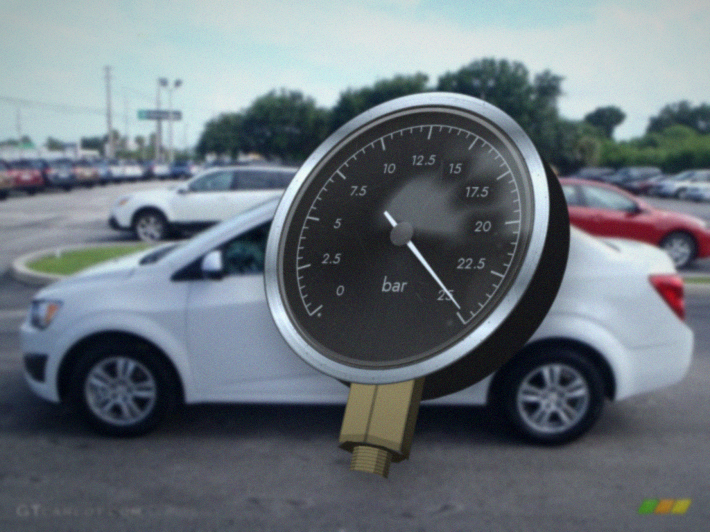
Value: 24.75 bar
